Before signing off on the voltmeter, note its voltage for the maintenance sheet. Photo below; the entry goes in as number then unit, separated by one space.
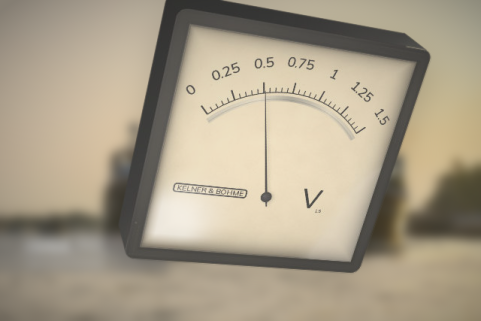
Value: 0.5 V
